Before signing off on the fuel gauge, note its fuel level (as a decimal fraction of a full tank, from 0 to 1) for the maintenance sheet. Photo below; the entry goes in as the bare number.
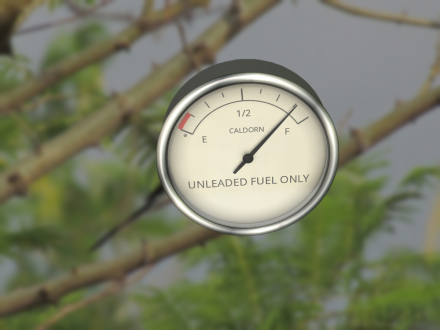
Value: 0.875
